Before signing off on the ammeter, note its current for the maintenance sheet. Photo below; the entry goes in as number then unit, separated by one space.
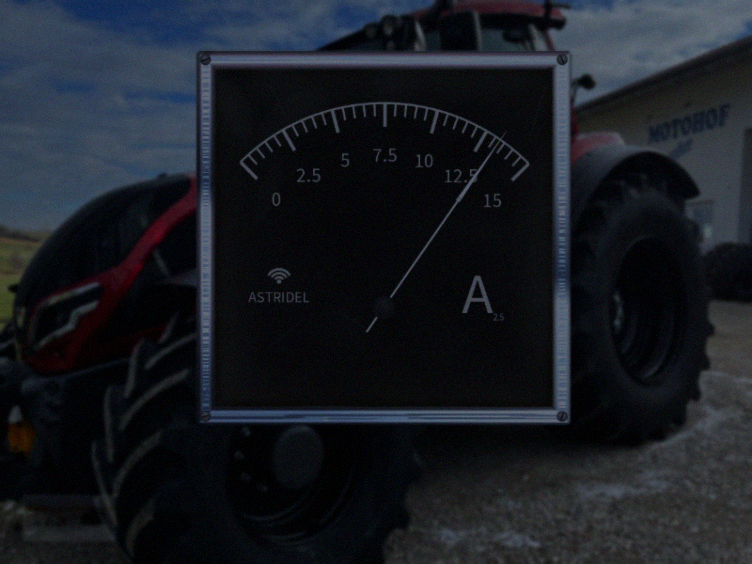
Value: 13.25 A
